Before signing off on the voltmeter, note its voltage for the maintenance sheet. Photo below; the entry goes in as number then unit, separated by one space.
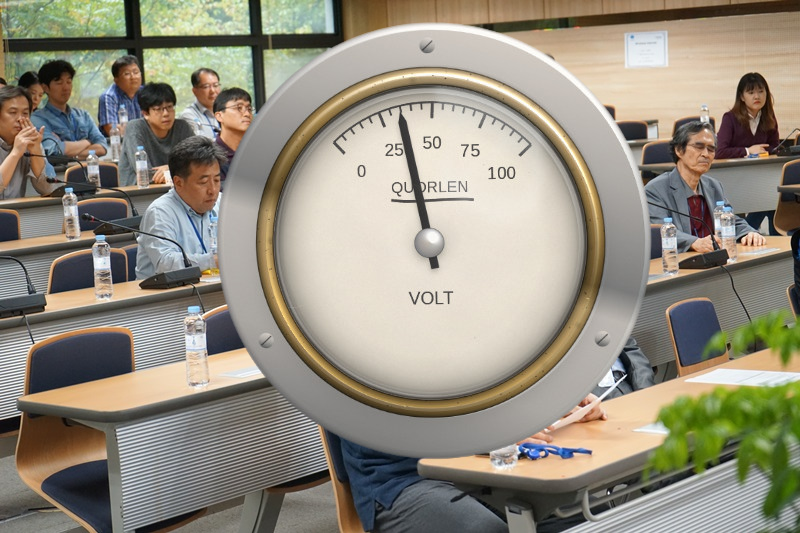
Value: 35 V
